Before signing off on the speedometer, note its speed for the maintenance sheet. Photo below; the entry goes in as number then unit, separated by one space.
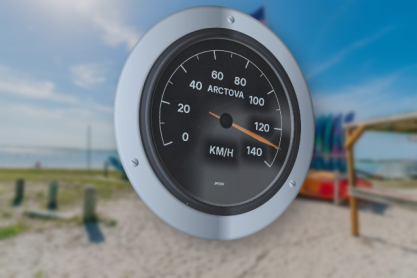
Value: 130 km/h
